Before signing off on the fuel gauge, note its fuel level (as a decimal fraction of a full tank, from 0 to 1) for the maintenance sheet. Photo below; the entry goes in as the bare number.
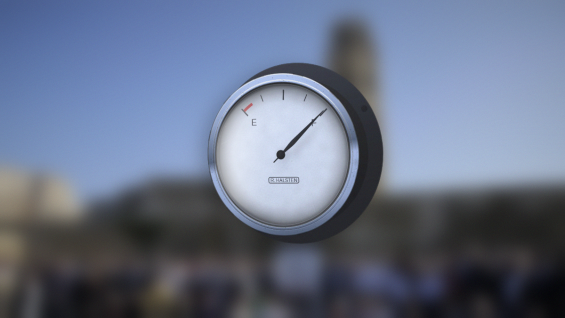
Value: 1
